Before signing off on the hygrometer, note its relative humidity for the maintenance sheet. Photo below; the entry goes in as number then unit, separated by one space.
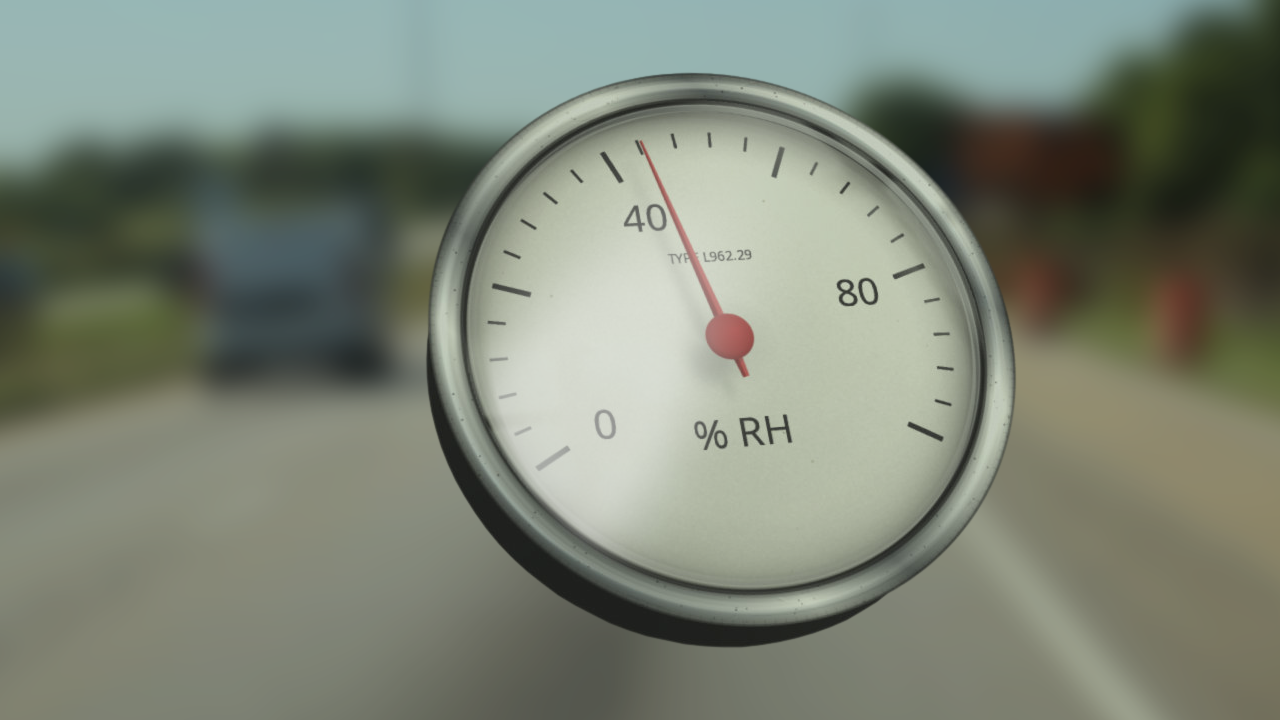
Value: 44 %
